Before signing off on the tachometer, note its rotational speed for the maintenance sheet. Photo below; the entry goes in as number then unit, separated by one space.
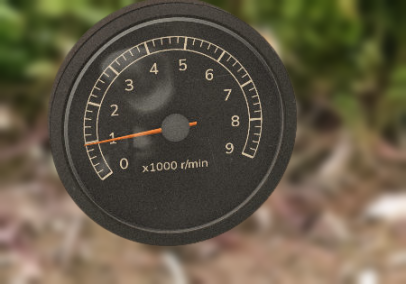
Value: 1000 rpm
